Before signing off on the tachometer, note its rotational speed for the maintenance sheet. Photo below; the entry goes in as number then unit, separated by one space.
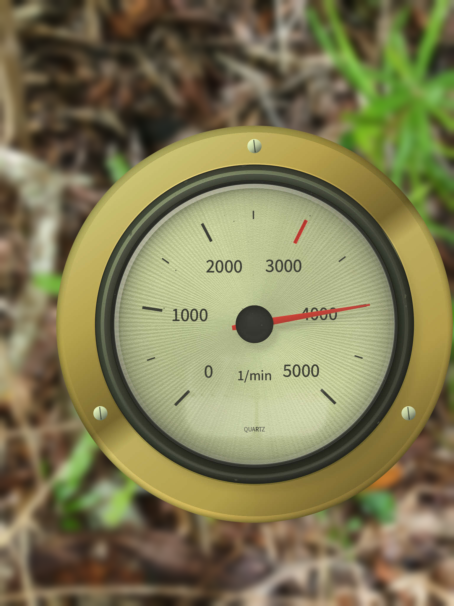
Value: 4000 rpm
